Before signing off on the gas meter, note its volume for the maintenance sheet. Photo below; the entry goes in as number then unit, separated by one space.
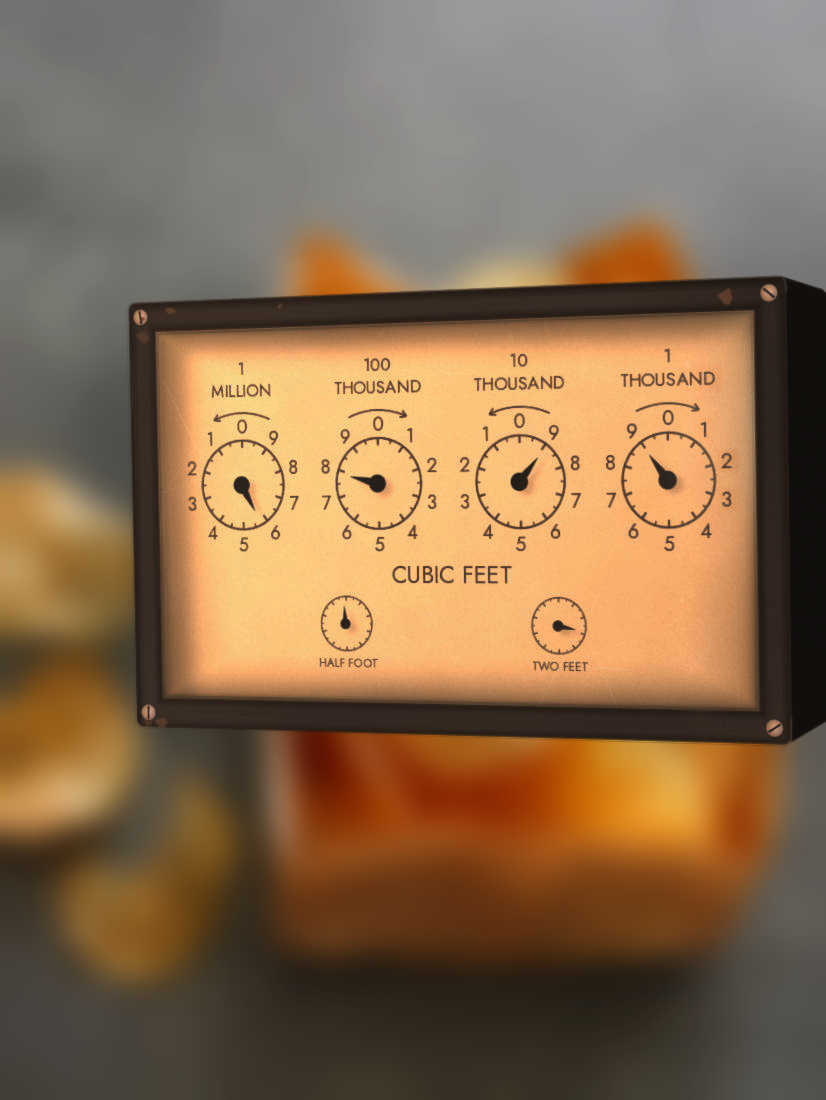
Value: 578900 ft³
